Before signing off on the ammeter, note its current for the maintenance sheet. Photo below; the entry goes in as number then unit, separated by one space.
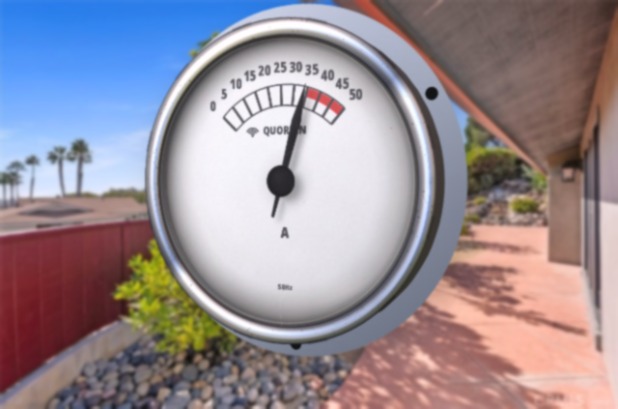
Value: 35 A
